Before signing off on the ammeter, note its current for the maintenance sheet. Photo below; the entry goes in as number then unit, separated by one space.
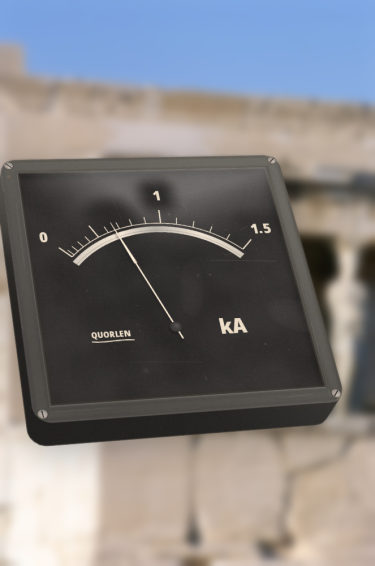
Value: 0.65 kA
